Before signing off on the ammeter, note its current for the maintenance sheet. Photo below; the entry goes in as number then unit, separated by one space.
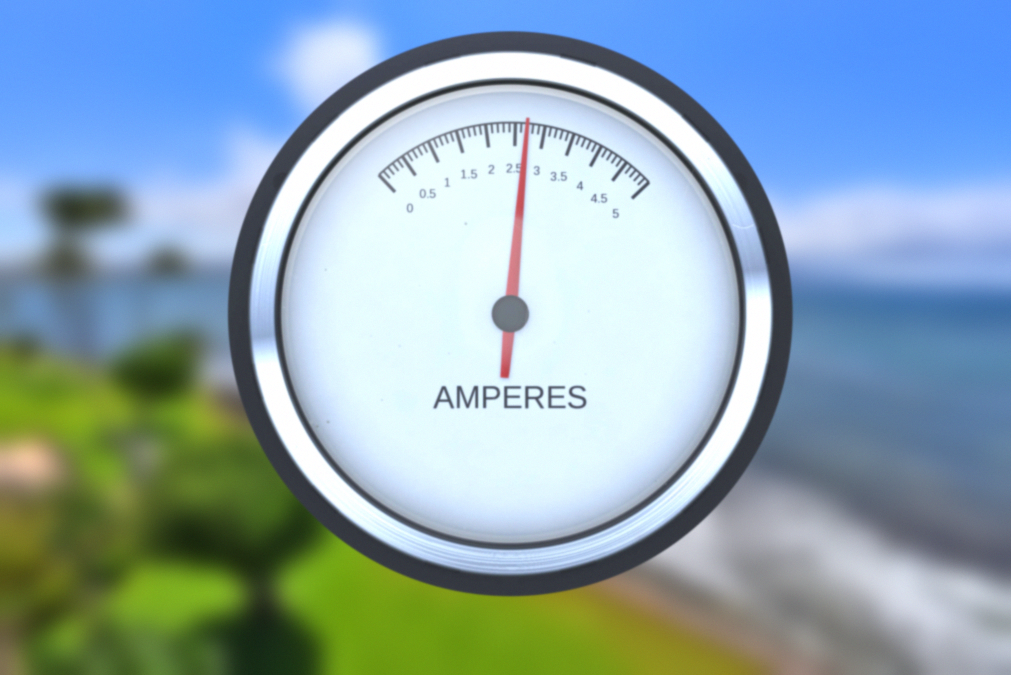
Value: 2.7 A
